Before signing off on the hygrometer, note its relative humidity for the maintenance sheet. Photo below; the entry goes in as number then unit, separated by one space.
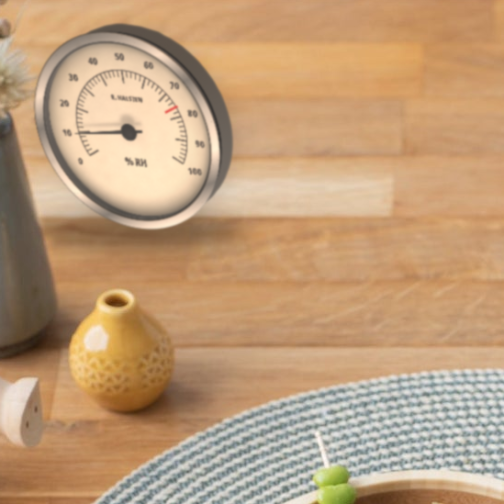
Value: 10 %
